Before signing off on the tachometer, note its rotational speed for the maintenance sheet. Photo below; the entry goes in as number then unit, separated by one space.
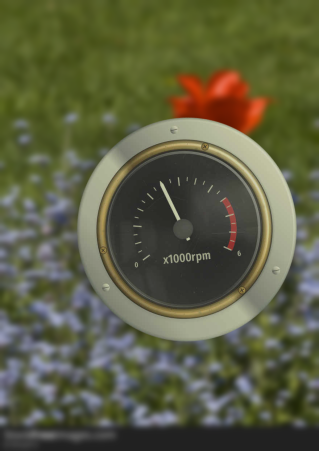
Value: 2500 rpm
